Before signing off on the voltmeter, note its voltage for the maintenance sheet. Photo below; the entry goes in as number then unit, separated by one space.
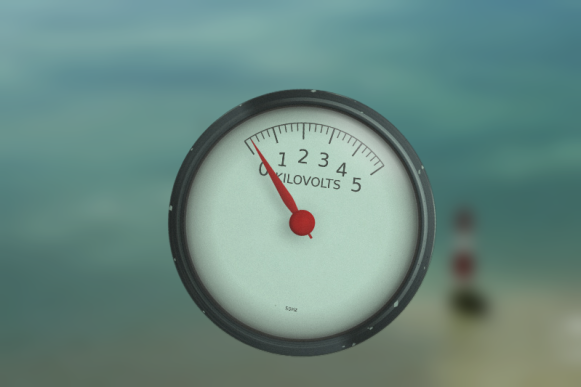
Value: 0.2 kV
